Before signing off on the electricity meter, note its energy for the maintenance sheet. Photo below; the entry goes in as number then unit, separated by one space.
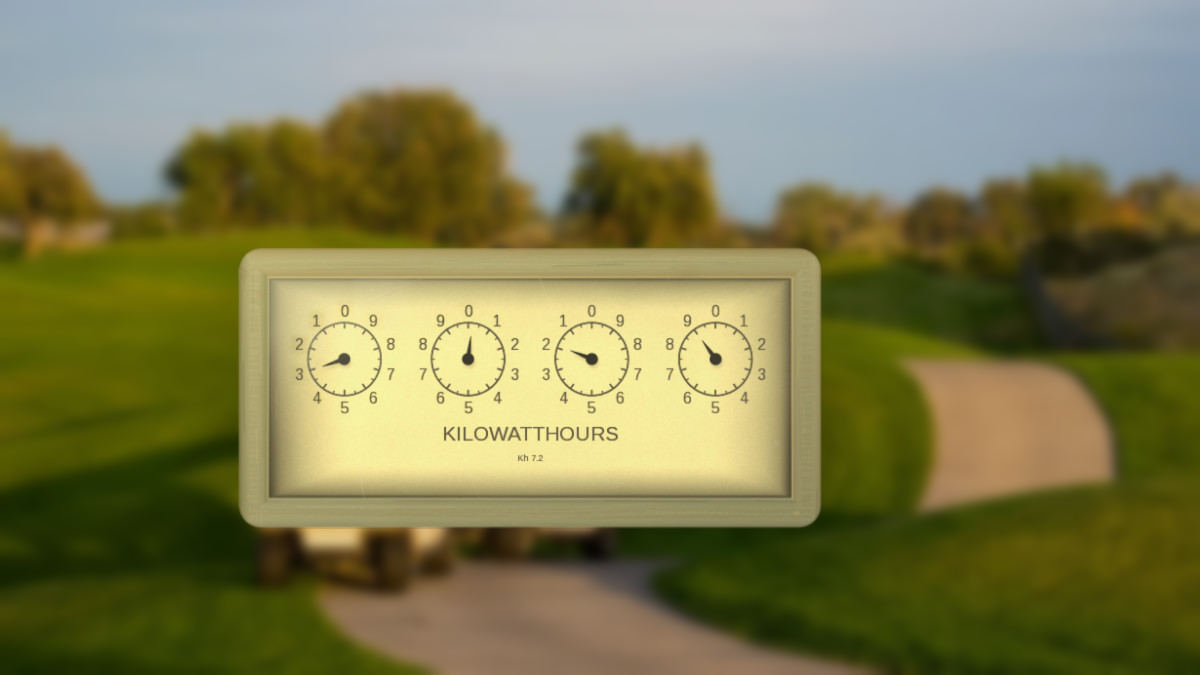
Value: 3019 kWh
